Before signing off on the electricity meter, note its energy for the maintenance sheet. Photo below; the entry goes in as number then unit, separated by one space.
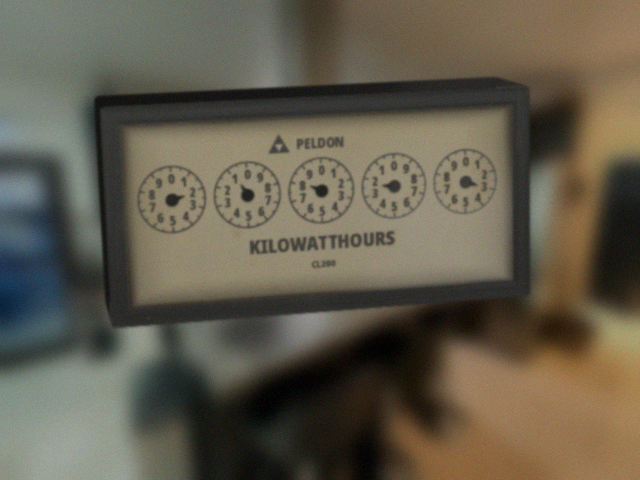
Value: 20823 kWh
